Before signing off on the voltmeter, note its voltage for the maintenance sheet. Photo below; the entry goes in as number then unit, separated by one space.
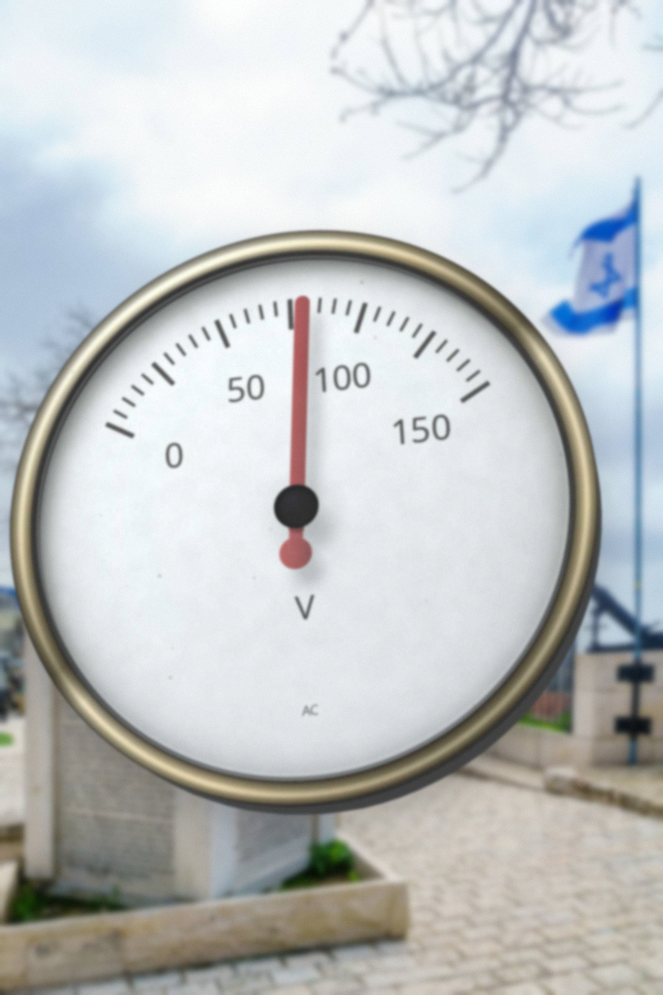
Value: 80 V
